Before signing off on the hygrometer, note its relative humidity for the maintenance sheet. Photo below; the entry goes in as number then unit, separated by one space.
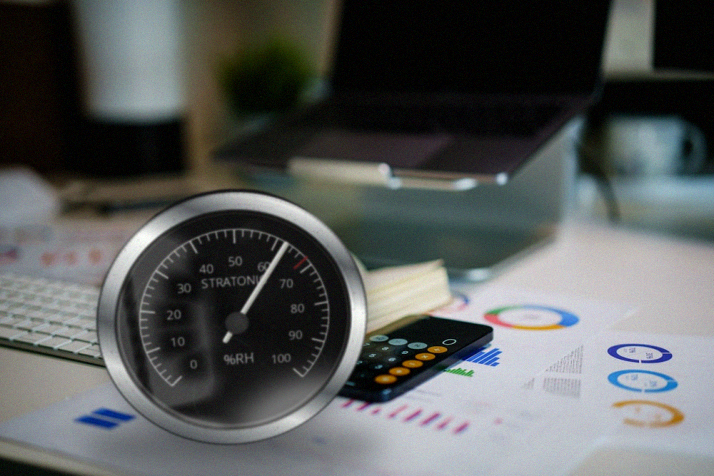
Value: 62 %
